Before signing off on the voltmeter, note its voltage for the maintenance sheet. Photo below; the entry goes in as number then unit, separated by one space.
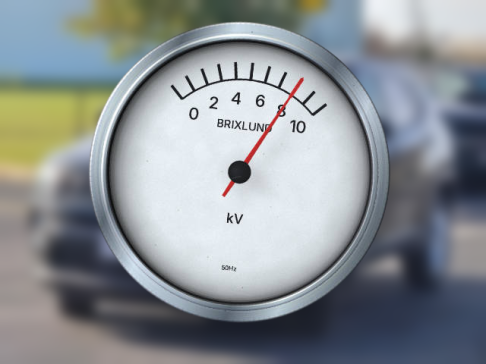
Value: 8 kV
